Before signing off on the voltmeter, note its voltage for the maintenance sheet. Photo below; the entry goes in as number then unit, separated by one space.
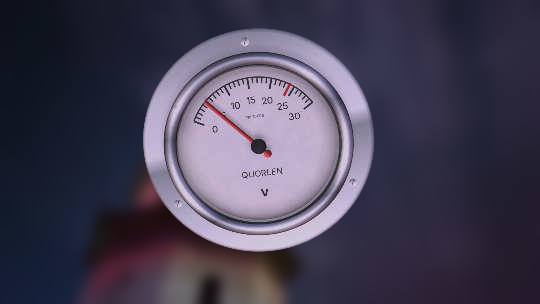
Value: 5 V
